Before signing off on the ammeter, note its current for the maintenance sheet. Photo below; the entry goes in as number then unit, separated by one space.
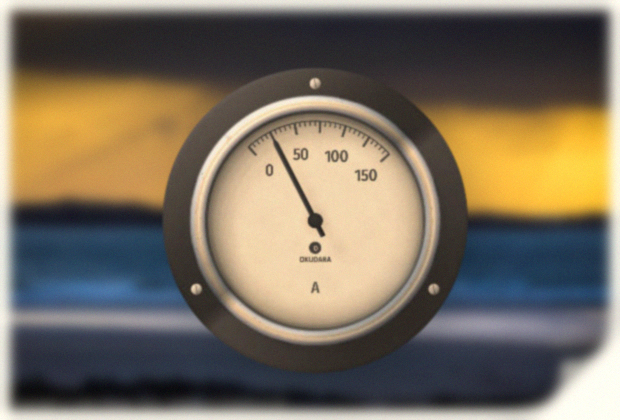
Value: 25 A
